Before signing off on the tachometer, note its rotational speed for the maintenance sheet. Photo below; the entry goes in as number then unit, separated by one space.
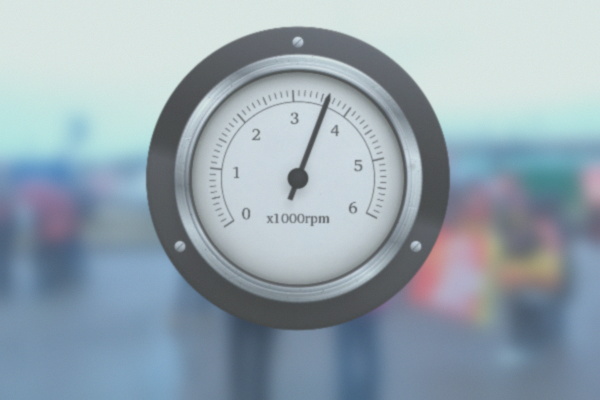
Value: 3600 rpm
